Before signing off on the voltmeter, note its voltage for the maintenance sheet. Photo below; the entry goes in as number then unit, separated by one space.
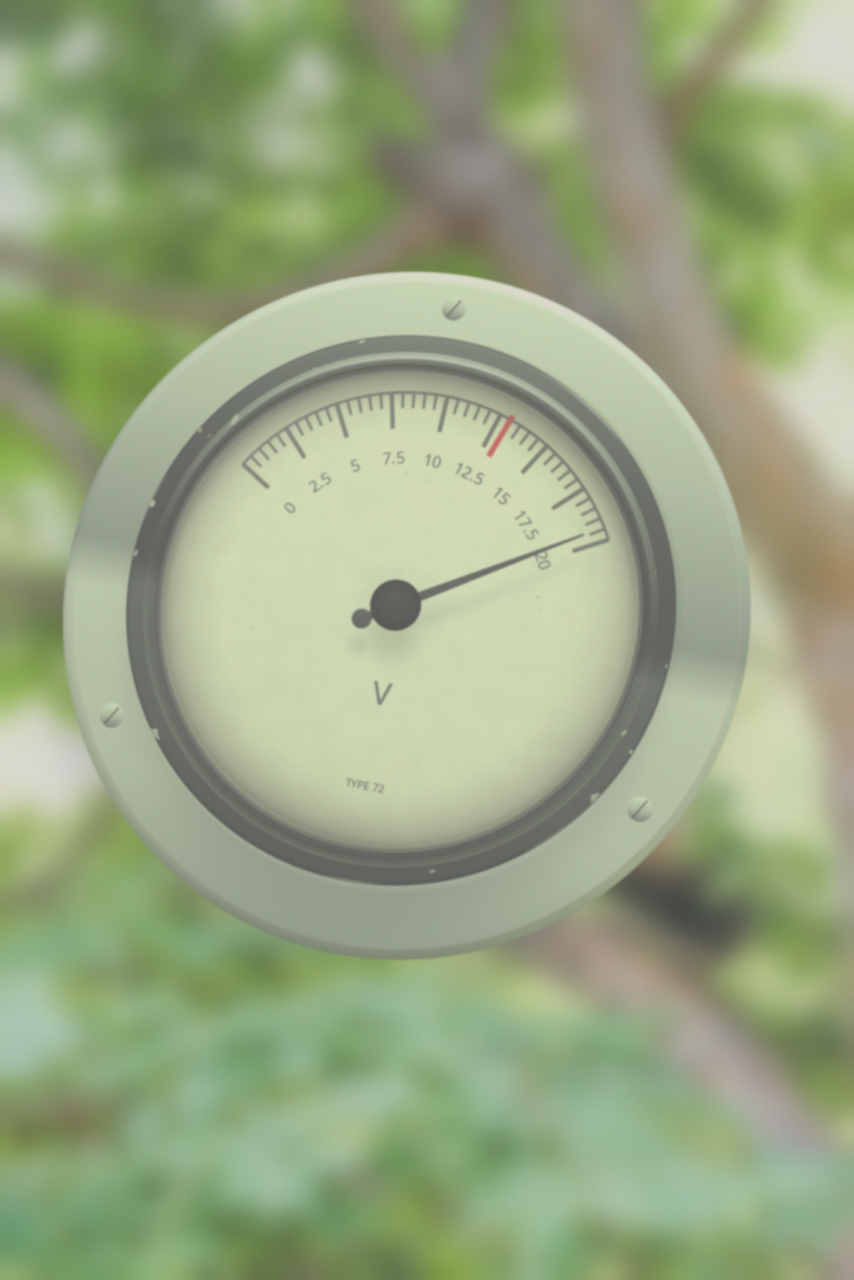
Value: 19.5 V
